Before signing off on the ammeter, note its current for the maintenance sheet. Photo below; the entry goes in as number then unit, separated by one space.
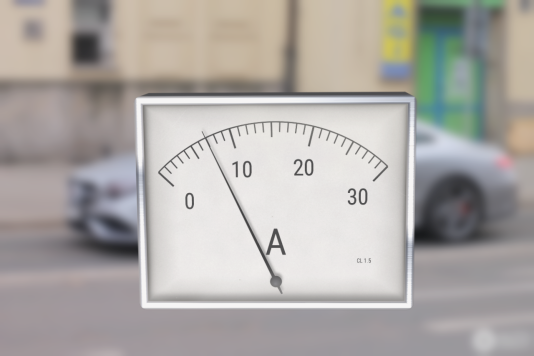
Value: 7 A
